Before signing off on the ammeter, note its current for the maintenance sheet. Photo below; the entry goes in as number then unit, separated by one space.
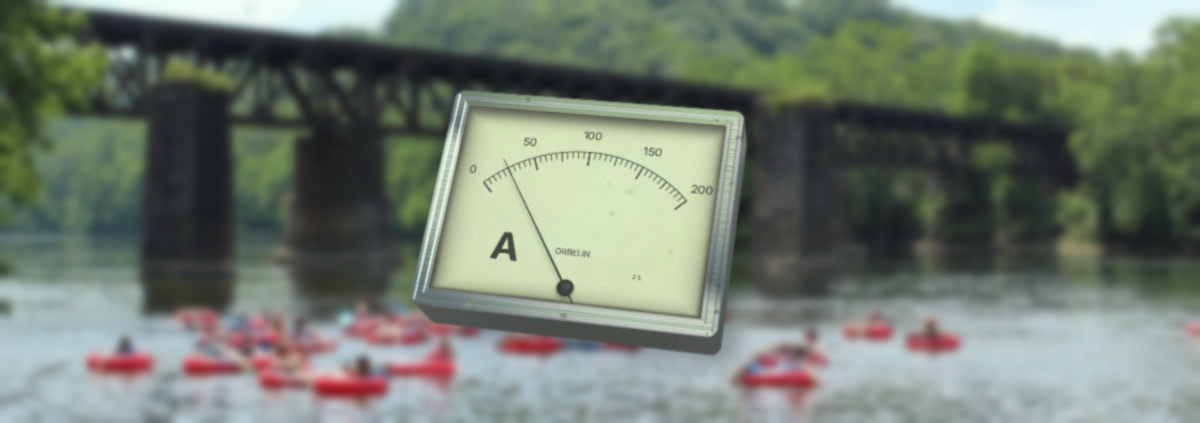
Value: 25 A
